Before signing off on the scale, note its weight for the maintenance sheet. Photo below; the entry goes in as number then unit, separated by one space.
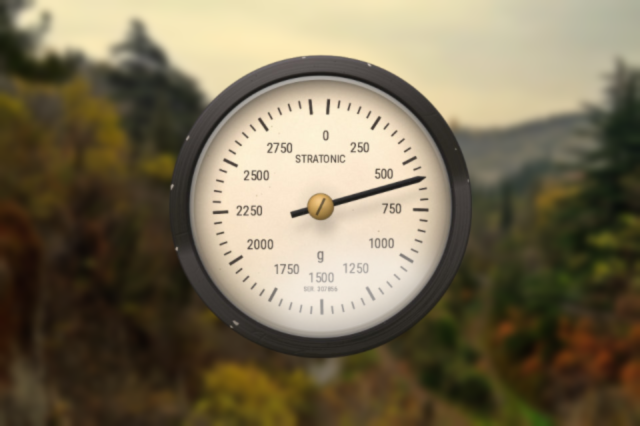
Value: 600 g
